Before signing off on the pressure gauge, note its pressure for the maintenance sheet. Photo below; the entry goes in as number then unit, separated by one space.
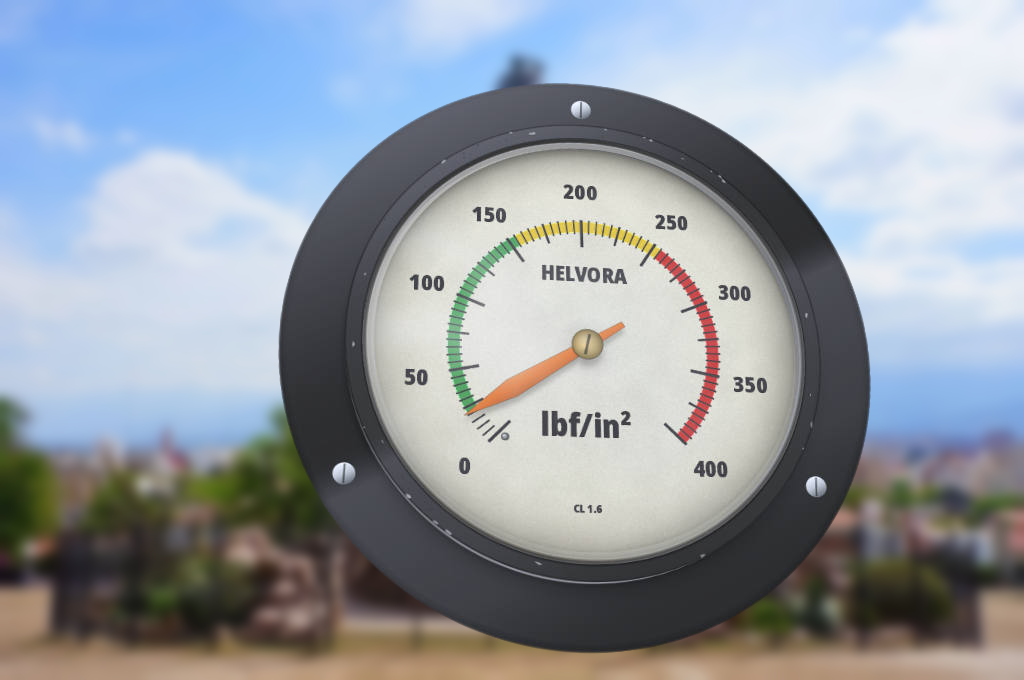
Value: 20 psi
